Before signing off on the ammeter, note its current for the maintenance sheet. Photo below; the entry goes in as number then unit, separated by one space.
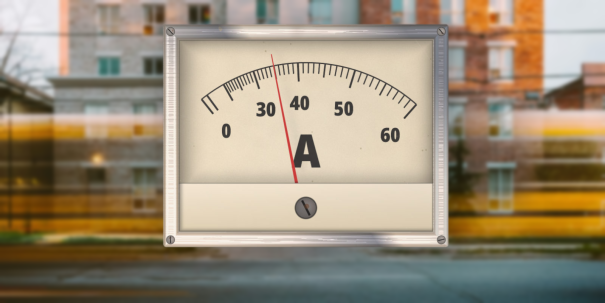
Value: 35 A
